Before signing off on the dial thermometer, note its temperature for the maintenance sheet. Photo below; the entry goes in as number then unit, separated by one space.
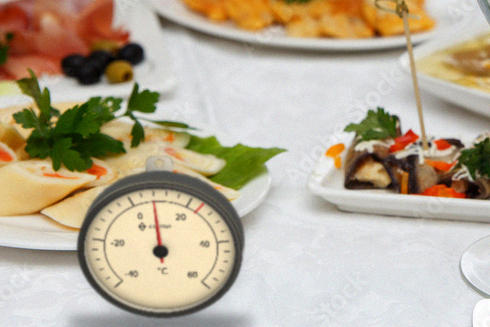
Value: 8 °C
